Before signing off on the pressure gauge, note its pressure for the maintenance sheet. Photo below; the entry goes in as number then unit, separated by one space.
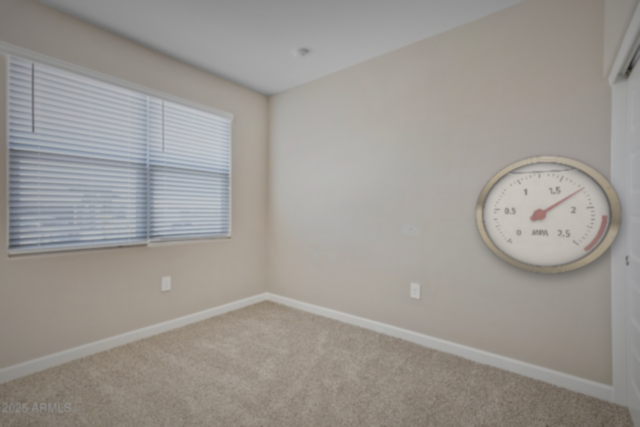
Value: 1.75 MPa
